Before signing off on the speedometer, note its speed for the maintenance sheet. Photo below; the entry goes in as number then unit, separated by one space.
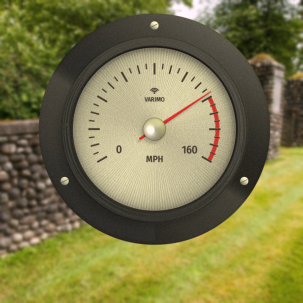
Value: 117.5 mph
